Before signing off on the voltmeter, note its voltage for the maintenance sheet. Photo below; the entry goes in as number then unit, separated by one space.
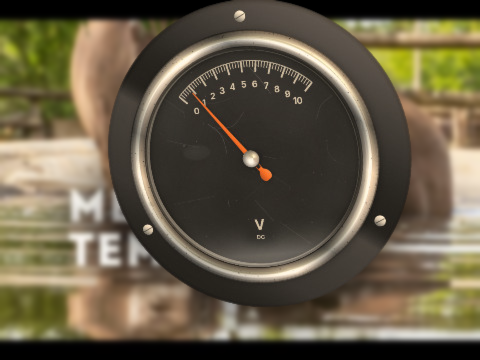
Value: 1 V
